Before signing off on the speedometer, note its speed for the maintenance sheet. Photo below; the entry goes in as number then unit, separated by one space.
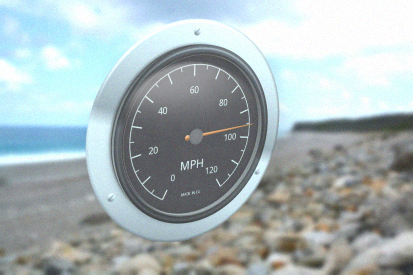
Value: 95 mph
